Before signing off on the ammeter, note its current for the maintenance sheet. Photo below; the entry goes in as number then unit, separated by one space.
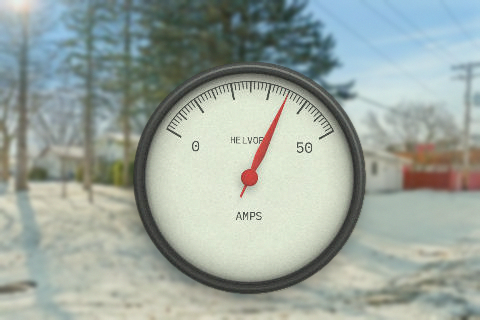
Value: 35 A
